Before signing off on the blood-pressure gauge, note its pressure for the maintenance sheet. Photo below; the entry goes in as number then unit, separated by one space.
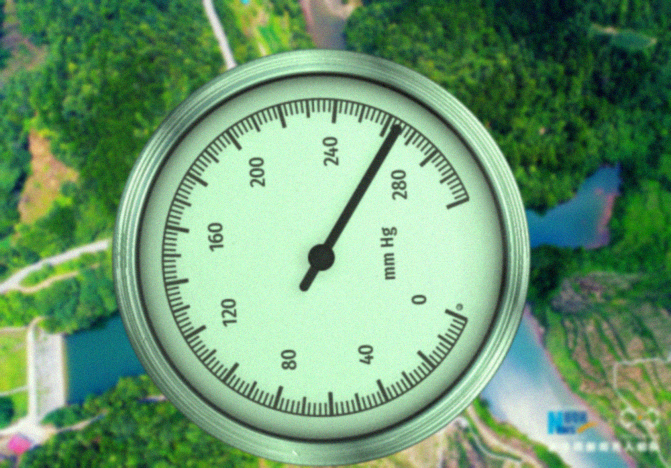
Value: 264 mmHg
